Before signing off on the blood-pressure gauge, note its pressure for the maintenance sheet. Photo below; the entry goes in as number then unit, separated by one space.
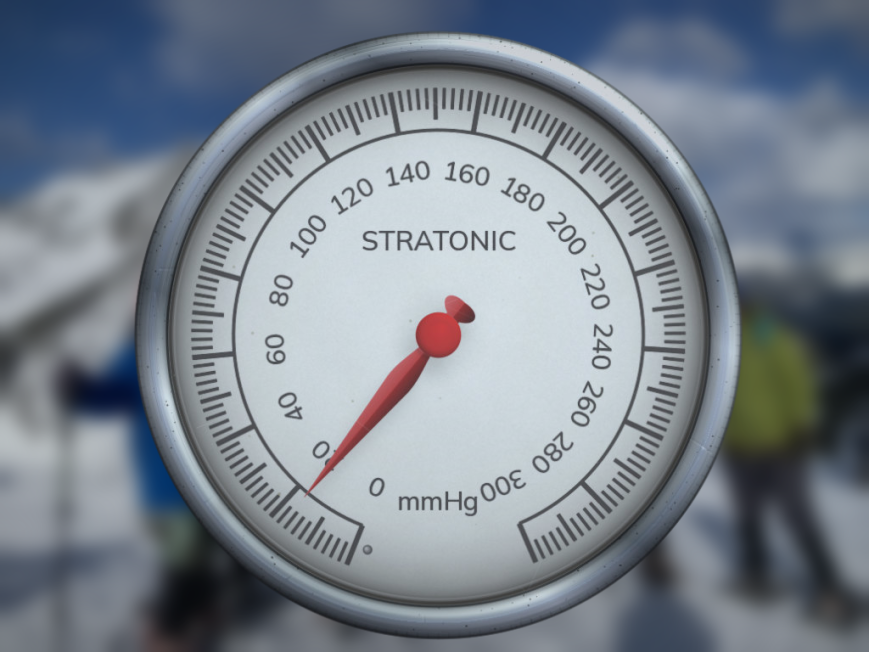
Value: 17 mmHg
